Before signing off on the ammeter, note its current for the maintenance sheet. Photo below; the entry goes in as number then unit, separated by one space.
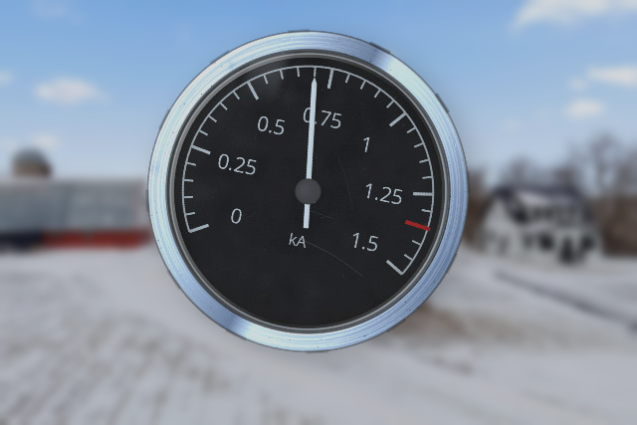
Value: 0.7 kA
